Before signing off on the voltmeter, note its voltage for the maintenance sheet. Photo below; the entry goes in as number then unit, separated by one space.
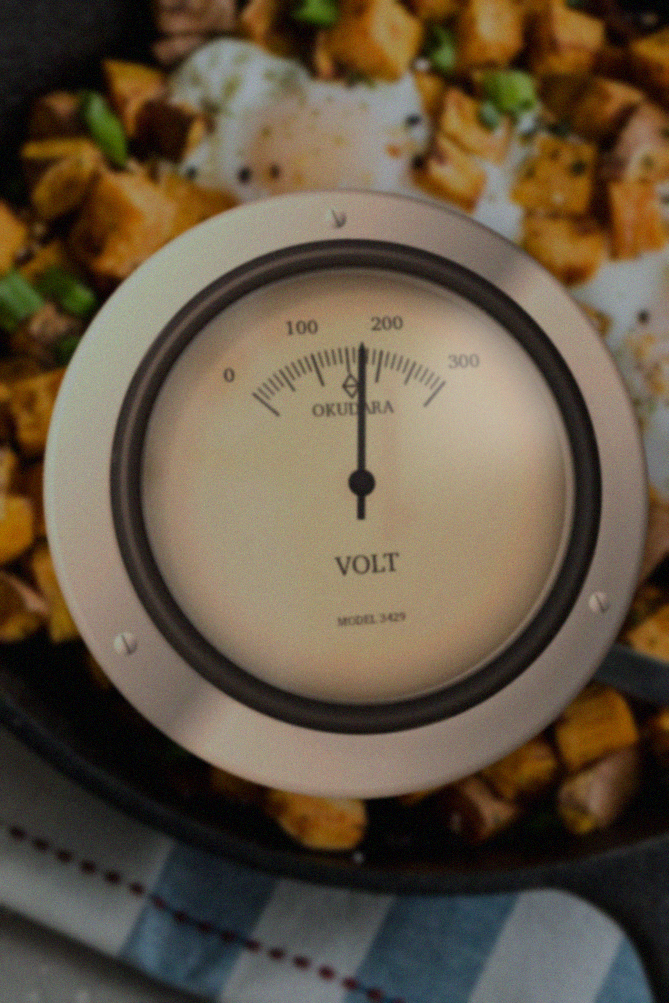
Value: 170 V
